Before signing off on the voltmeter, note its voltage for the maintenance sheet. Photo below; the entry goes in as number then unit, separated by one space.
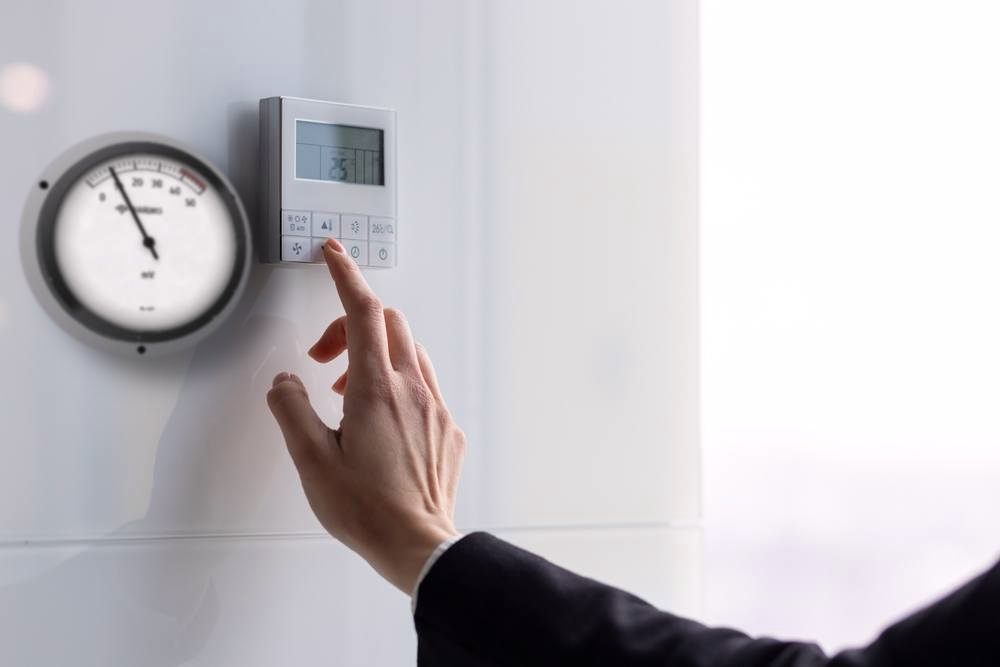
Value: 10 mV
